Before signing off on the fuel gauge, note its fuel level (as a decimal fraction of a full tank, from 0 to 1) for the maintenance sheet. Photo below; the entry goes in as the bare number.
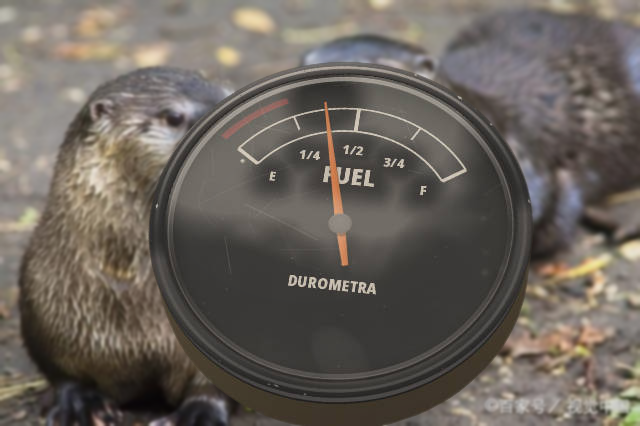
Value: 0.375
